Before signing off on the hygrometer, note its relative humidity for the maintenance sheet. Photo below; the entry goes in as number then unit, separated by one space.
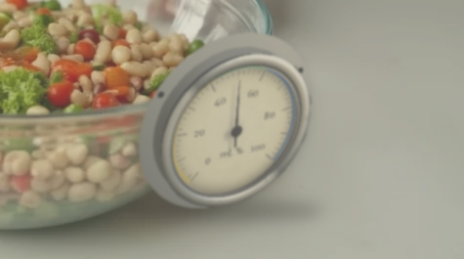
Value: 50 %
